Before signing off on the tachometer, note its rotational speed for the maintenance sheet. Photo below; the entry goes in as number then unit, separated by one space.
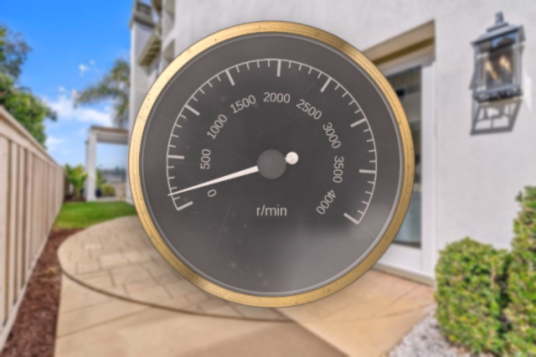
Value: 150 rpm
